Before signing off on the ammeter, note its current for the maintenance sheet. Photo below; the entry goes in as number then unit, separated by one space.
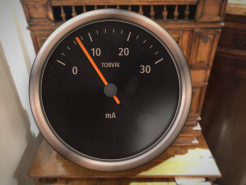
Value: 7 mA
